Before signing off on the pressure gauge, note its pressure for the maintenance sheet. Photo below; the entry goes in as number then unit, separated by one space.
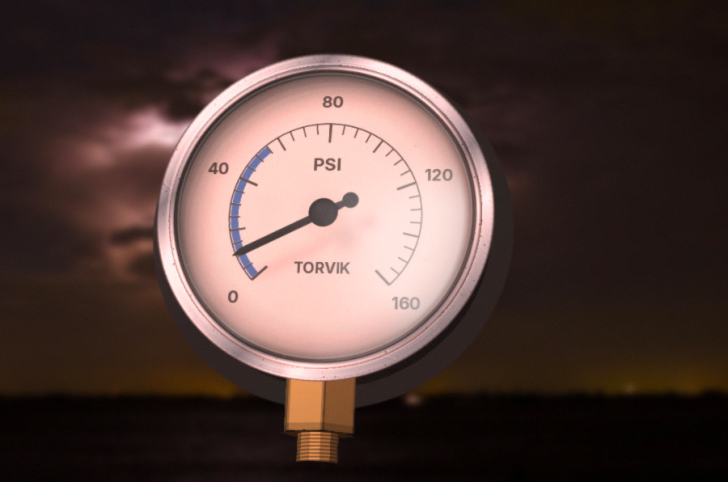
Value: 10 psi
